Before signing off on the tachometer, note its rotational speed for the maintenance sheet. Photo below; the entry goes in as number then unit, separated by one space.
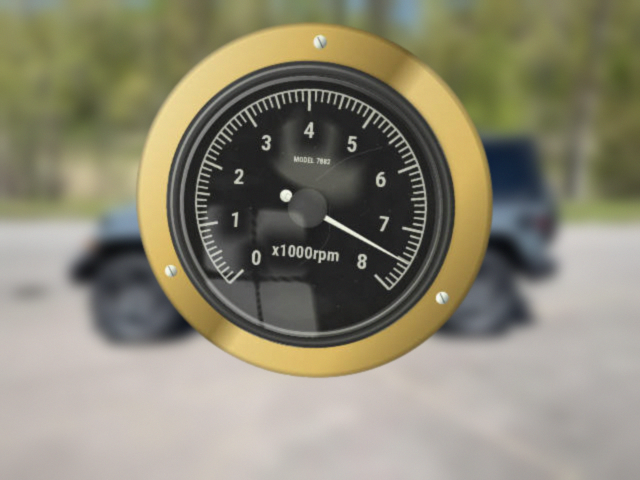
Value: 7500 rpm
